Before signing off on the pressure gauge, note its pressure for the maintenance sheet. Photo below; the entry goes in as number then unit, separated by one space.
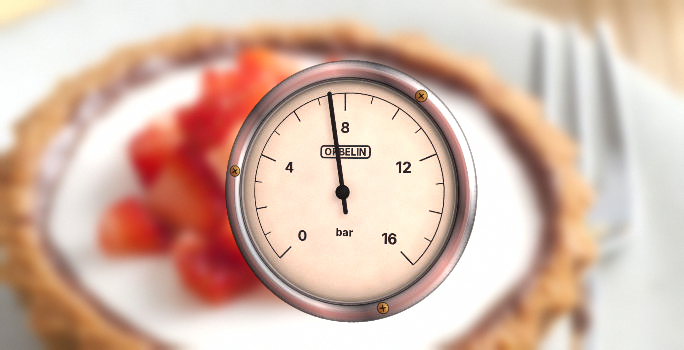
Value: 7.5 bar
